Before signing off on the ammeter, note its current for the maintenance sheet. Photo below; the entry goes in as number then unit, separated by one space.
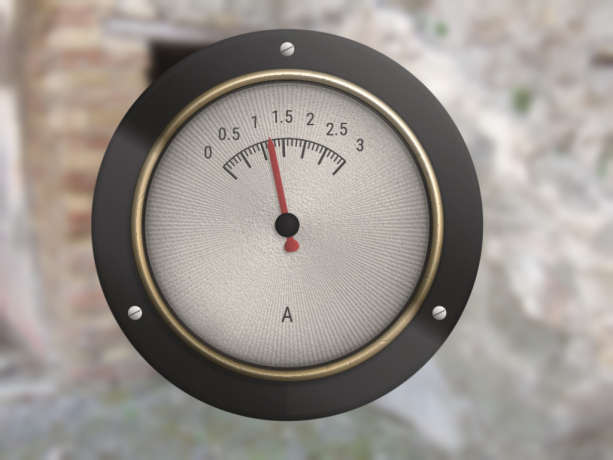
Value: 1.2 A
